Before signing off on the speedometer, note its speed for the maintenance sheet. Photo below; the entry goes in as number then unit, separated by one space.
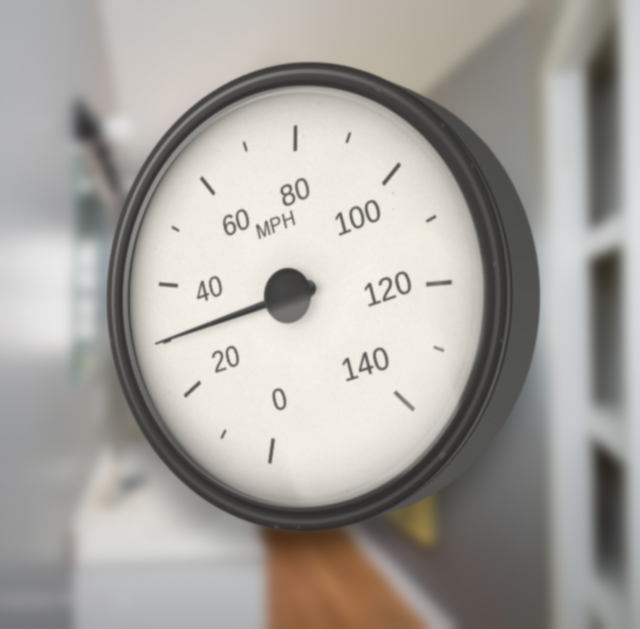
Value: 30 mph
